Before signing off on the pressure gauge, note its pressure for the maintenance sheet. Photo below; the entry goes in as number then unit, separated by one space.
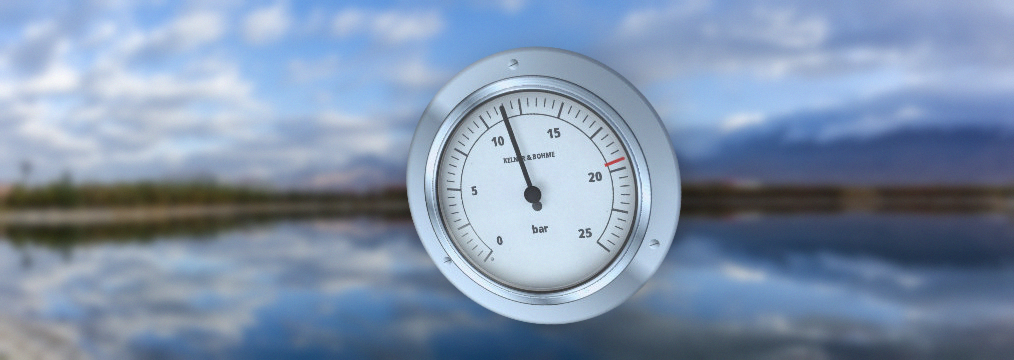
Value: 11.5 bar
